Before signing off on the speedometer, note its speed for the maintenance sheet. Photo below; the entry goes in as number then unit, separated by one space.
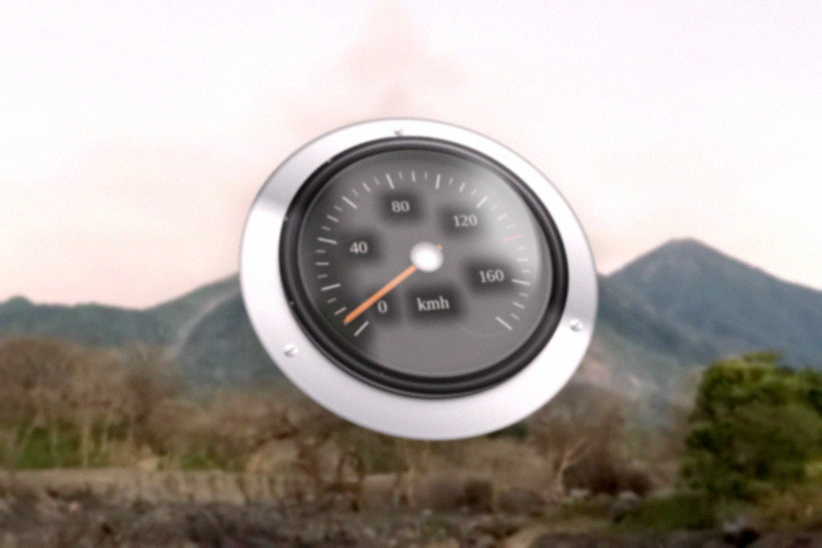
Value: 5 km/h
